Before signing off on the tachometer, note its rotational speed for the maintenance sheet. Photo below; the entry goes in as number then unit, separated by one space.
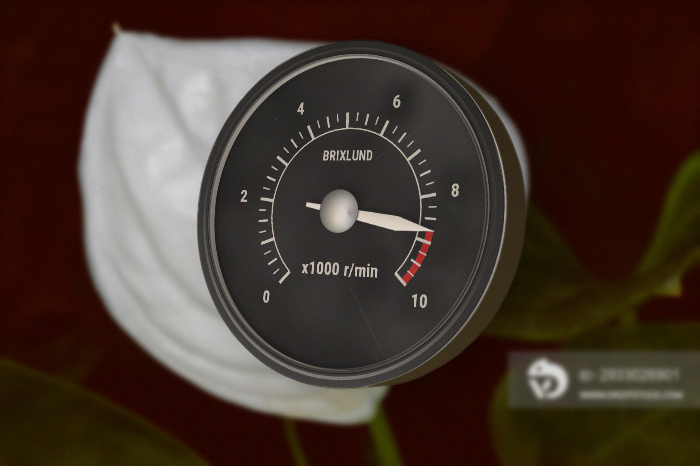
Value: 8750 rpm
